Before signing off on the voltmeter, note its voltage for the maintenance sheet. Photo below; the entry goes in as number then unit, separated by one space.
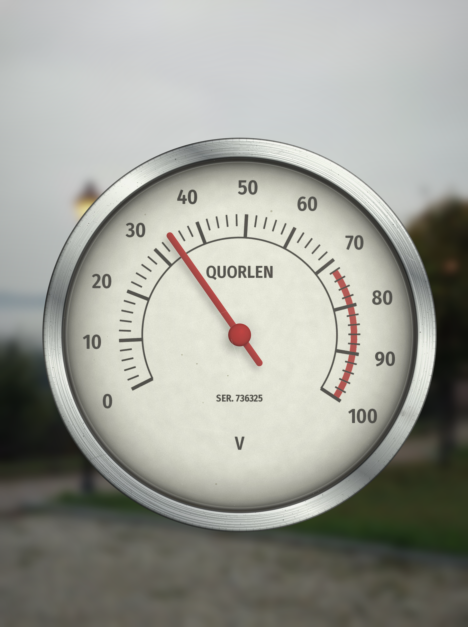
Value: 34 V
